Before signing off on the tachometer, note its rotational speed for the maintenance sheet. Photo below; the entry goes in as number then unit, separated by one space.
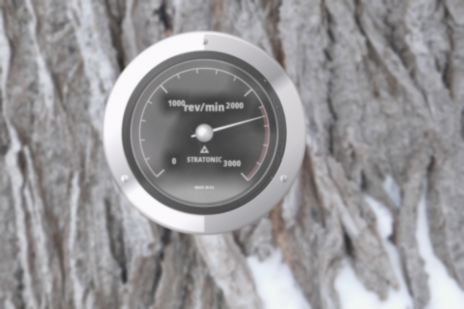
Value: 2300 rpm
